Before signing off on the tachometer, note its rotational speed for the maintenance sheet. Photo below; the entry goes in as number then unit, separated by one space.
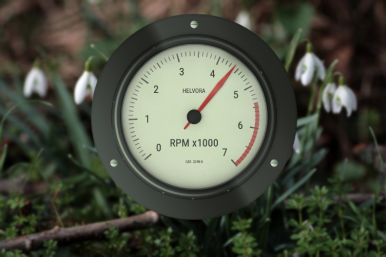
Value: 4400 rpm
